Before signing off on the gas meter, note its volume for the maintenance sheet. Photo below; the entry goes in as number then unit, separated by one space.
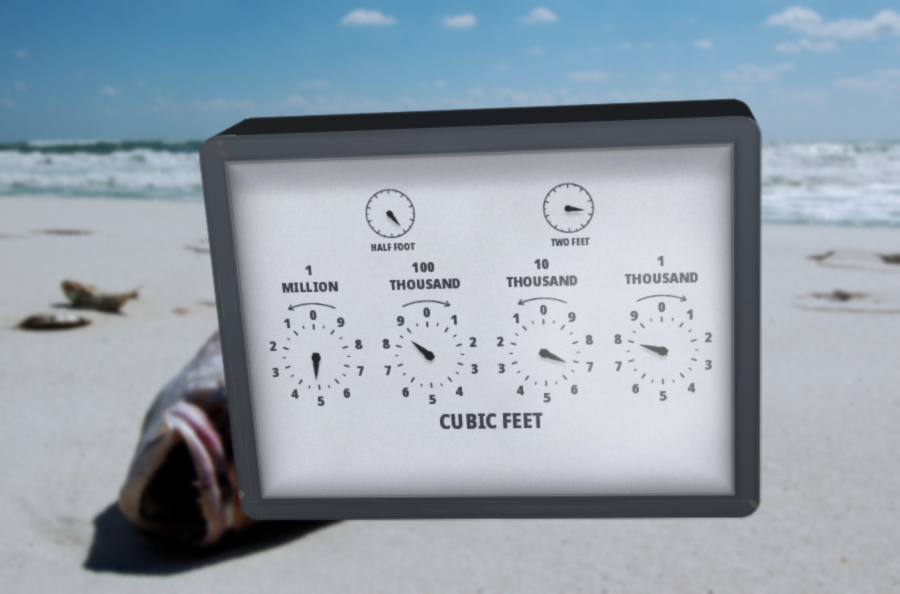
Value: 486800 ft³
